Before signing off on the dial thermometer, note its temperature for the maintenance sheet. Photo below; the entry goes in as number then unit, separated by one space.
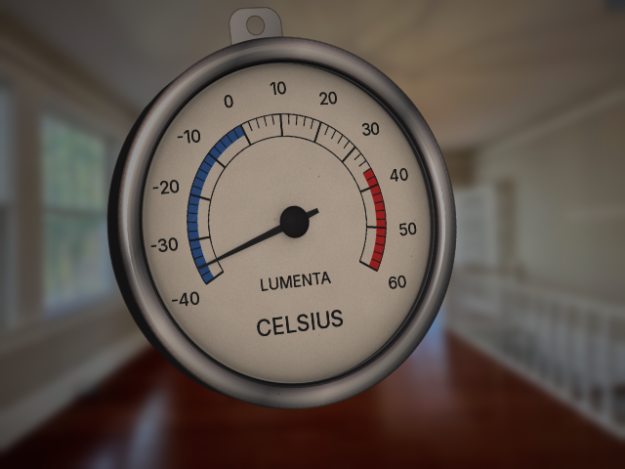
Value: -36 °C
